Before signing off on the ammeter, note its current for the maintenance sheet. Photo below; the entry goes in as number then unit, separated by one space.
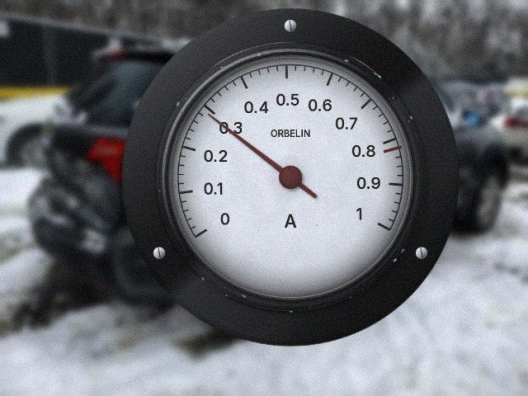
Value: 0.29 A
